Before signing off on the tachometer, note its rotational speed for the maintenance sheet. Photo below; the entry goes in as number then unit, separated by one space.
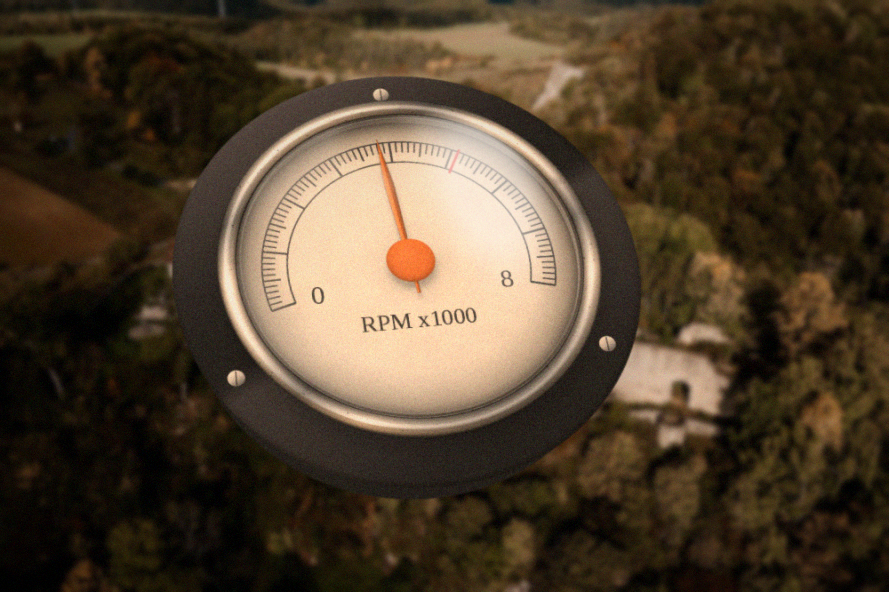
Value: 3800 rpm
